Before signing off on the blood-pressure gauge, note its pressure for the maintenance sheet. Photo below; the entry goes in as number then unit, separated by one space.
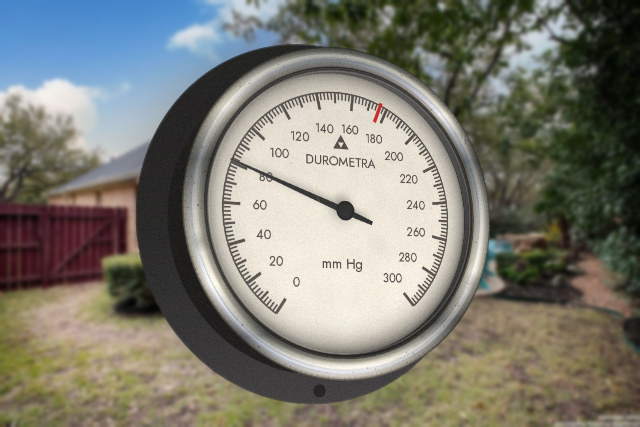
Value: 80 mmHg
